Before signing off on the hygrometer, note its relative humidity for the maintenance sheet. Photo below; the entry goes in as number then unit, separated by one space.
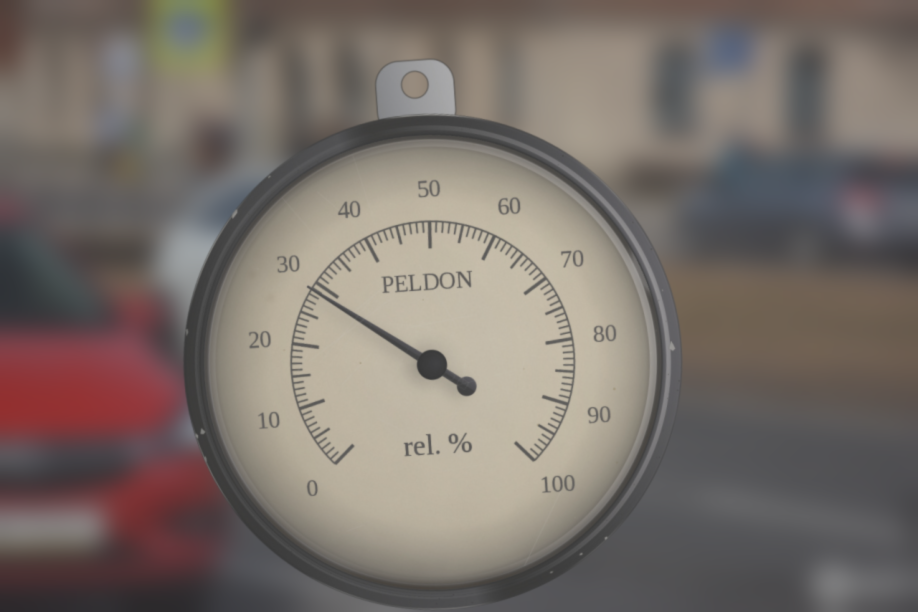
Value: 29 %
